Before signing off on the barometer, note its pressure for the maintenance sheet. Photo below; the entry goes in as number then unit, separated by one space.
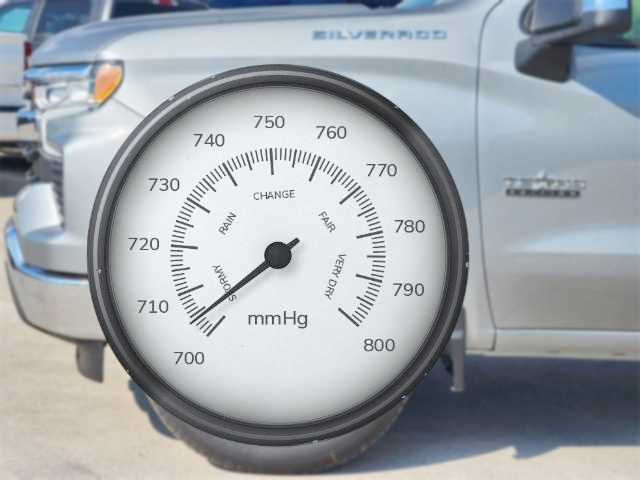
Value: 704 mmHg
